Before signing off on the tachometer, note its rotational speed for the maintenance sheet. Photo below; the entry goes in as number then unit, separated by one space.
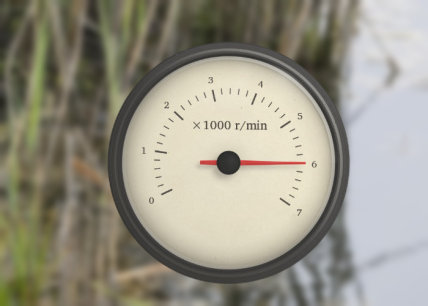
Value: 6000 rpm
